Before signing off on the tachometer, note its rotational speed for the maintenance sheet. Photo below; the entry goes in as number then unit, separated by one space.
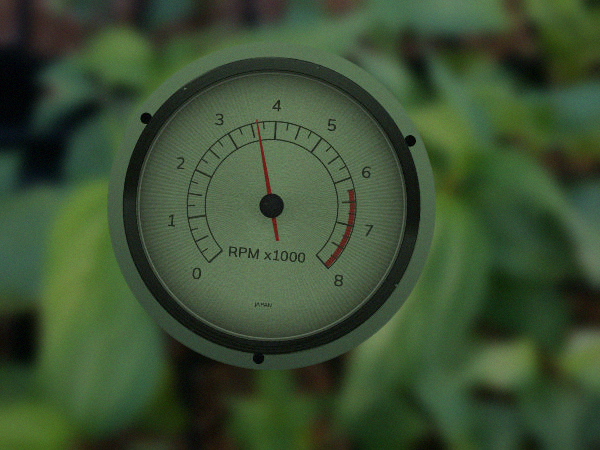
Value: 3625 rpm
